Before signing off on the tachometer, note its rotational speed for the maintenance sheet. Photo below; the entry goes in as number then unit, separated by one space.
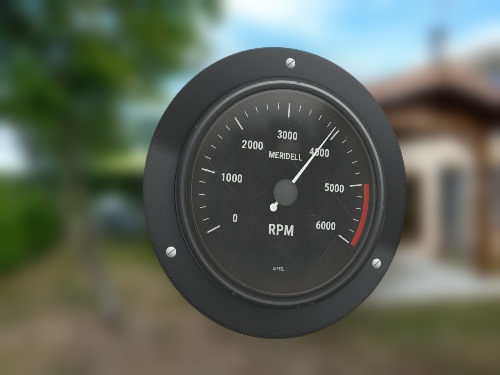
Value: 3900 rpm
